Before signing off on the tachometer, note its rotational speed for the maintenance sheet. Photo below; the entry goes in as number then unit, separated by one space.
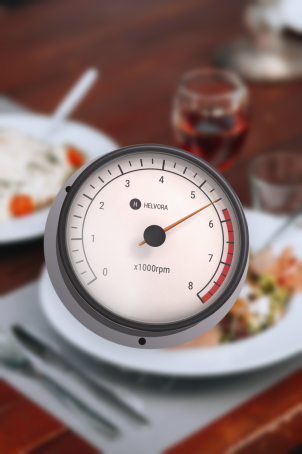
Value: 5500 rpm
